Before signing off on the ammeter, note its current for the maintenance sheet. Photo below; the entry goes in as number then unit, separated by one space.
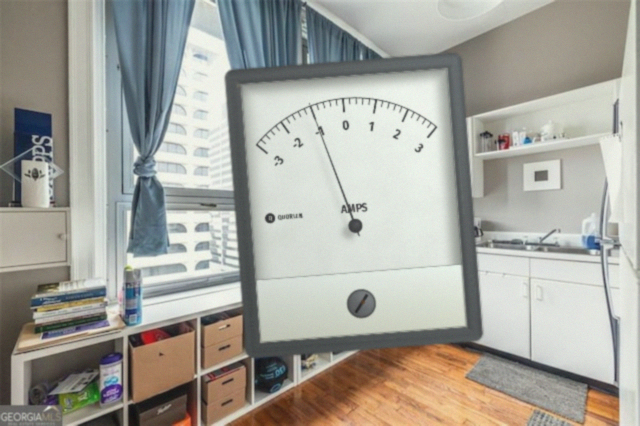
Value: -1 A
